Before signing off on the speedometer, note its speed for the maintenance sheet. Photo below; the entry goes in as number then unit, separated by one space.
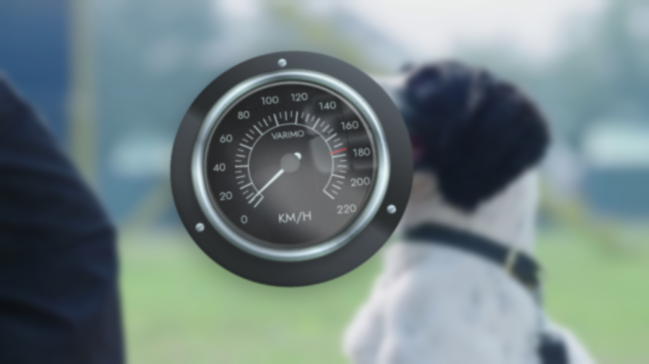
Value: 5 km/h
